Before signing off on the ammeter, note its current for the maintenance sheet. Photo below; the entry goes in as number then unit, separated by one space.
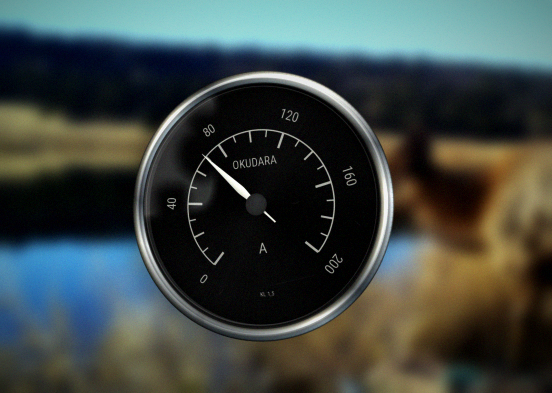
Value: 70 A
